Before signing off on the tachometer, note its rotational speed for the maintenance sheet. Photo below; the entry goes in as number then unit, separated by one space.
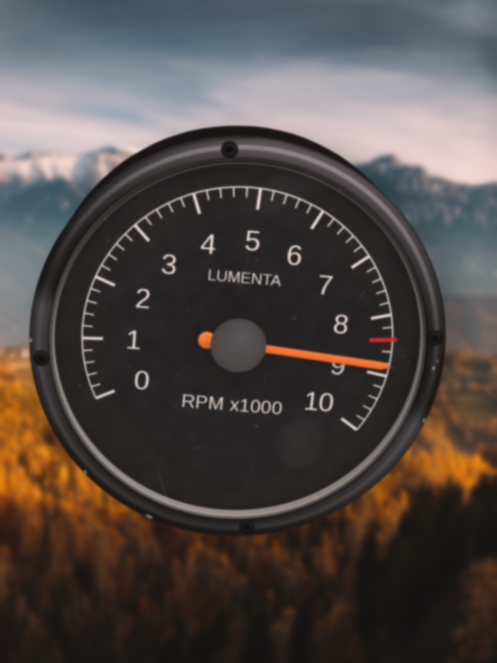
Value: 8800 rpm
